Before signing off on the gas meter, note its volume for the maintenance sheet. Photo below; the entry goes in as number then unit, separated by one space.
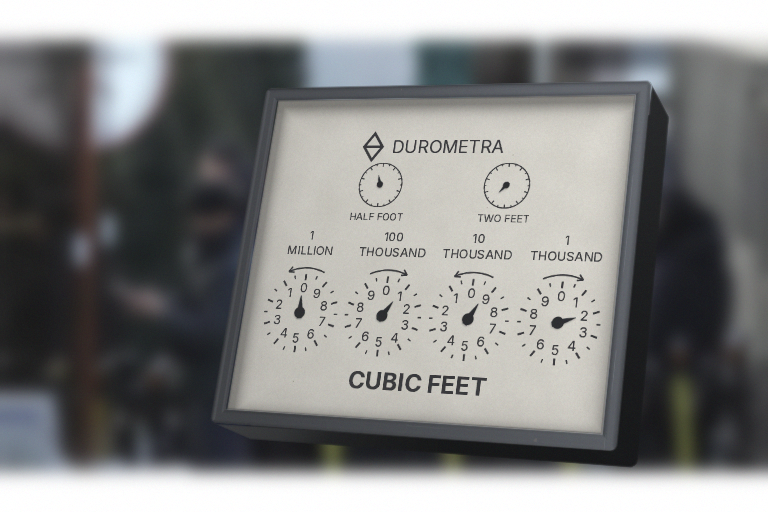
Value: 9200 ft³
